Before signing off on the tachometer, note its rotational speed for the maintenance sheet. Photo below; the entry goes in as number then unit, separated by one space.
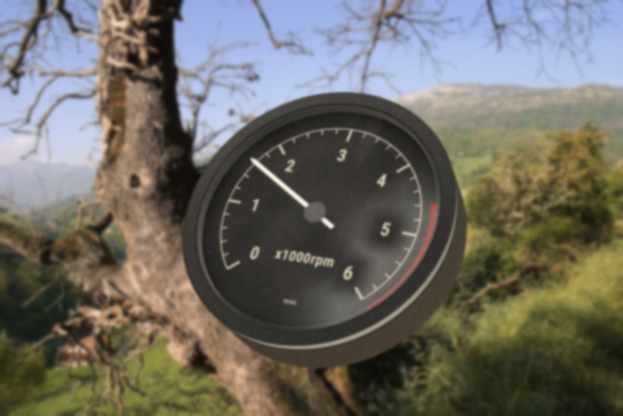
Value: 1600 rpm
